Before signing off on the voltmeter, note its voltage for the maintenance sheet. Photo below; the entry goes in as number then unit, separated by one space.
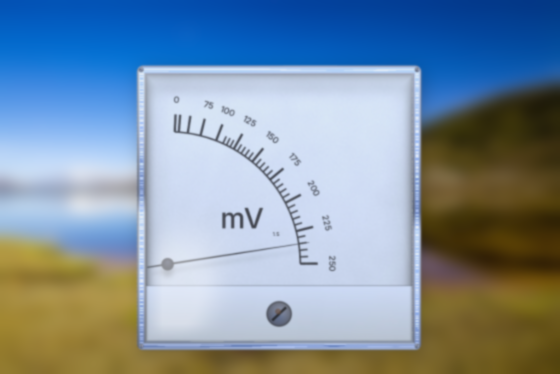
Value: 235 mV
